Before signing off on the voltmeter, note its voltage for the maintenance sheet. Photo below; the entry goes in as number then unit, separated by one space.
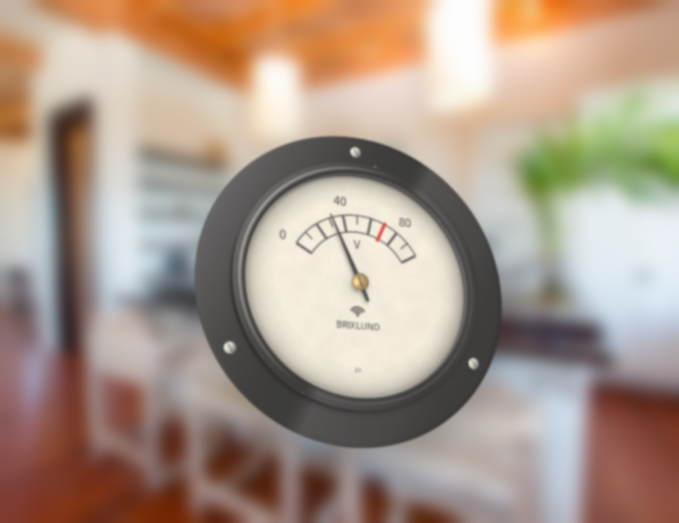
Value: 30 V
